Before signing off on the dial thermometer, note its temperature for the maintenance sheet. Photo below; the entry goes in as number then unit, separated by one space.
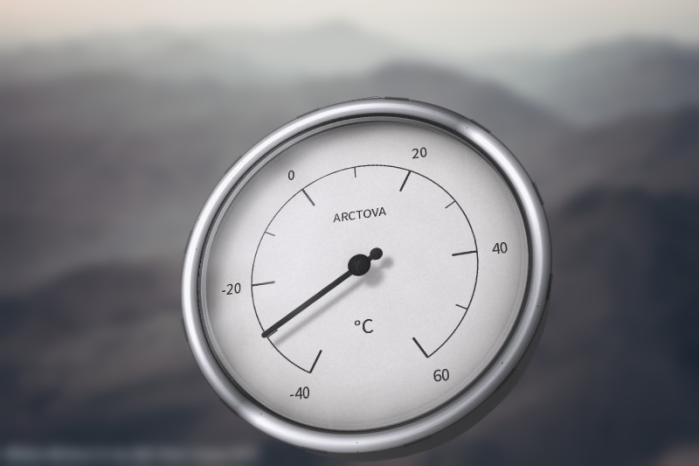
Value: -30 °C
